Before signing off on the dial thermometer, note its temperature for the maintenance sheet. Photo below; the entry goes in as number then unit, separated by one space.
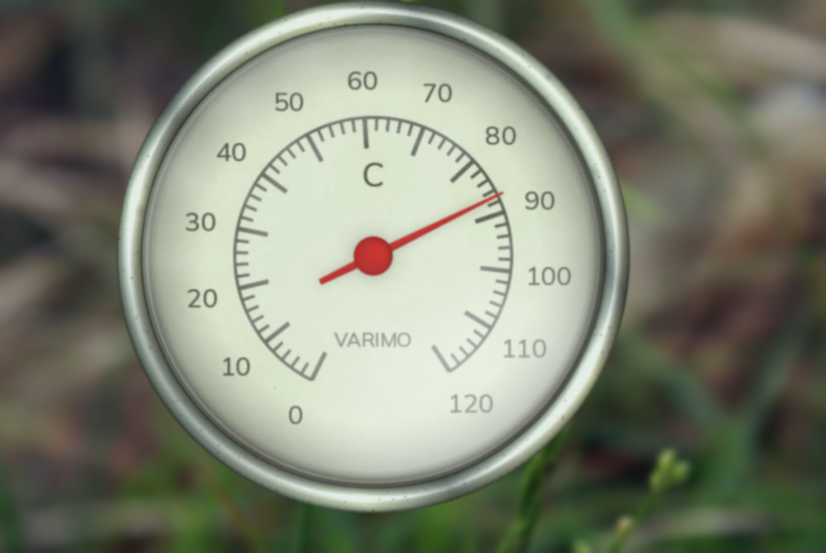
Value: 87 °C
